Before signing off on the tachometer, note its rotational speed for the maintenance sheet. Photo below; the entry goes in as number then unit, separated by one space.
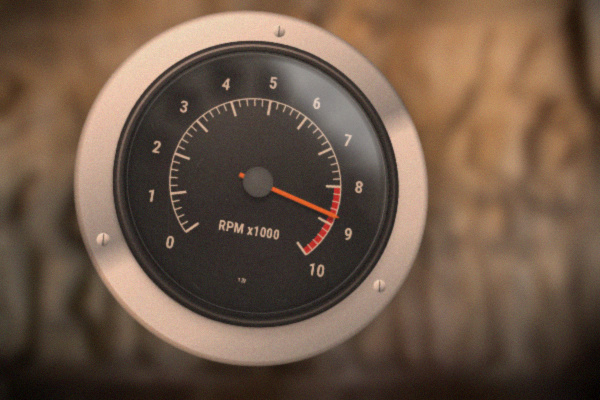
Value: 8800 rpm
